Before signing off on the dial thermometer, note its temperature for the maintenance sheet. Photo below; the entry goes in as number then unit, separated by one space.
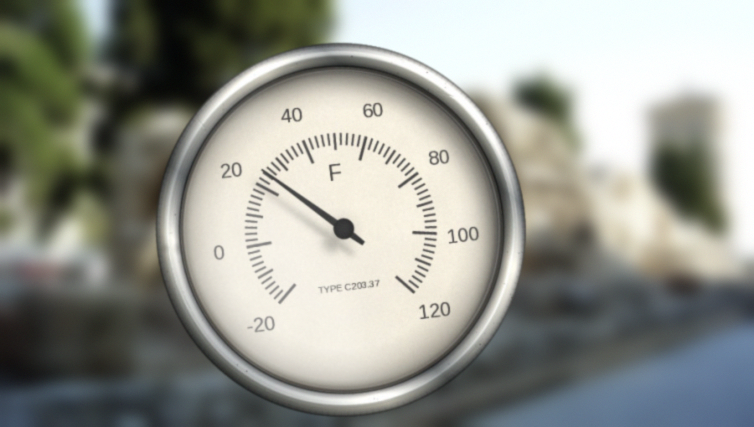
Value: 24 °F
